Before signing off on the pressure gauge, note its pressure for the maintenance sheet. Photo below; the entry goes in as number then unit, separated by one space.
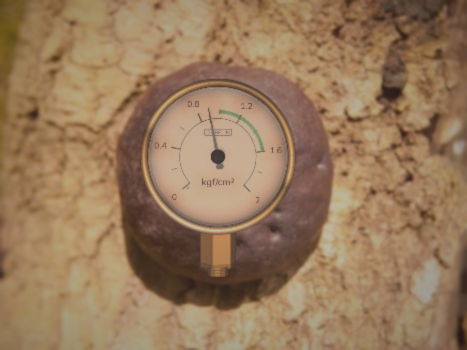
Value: 0.9 kg/cm²
